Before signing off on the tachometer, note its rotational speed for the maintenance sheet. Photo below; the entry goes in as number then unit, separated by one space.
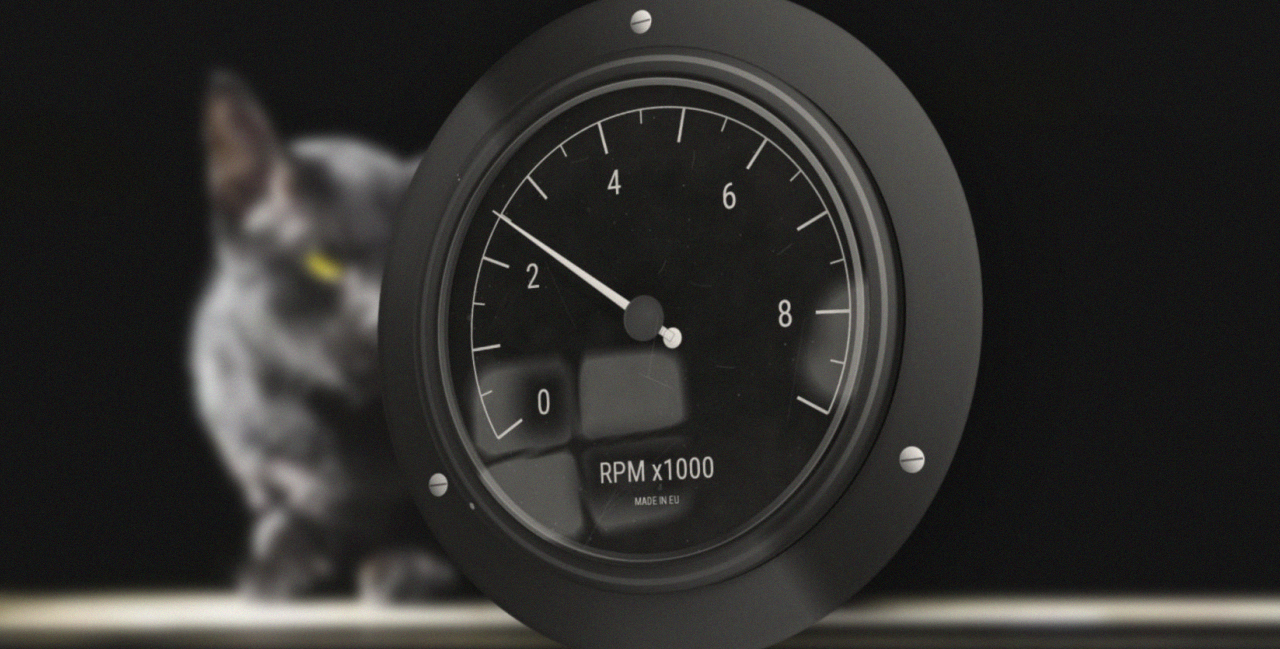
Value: 2500 rpm
